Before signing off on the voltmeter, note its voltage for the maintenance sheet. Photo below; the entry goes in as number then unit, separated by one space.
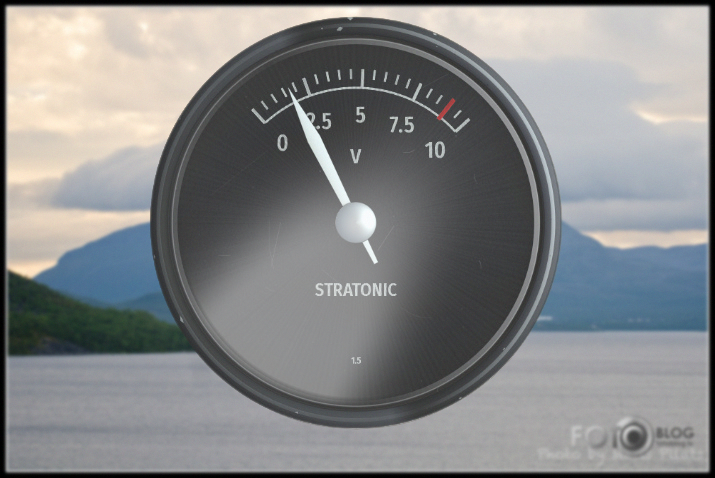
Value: 1.75 V
